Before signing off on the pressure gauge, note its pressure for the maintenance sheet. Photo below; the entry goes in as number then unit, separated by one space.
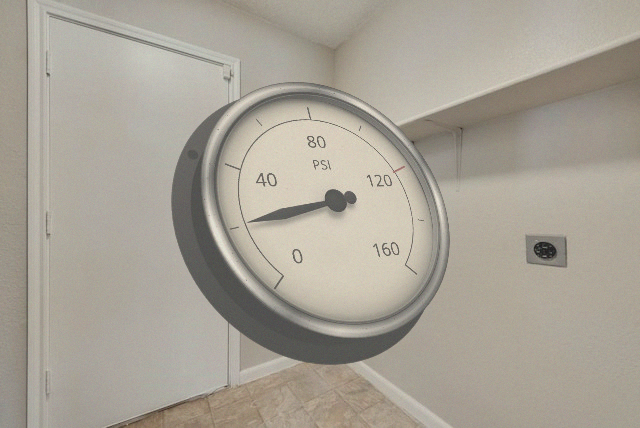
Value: 20 psi
